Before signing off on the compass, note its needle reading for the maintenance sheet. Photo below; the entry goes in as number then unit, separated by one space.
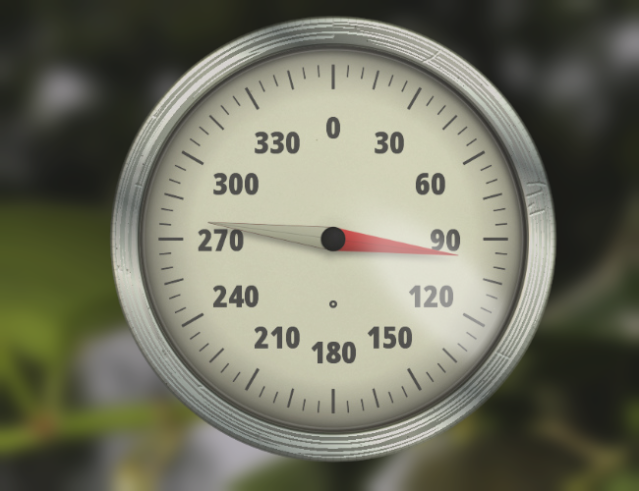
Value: 97.5 °
